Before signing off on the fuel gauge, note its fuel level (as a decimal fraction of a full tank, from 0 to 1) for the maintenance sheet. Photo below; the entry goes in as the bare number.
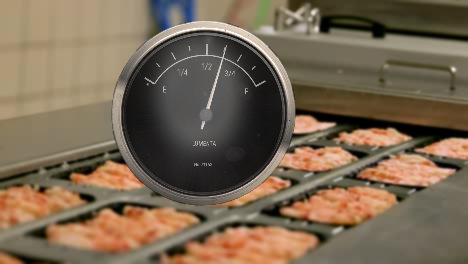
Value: 0.625
